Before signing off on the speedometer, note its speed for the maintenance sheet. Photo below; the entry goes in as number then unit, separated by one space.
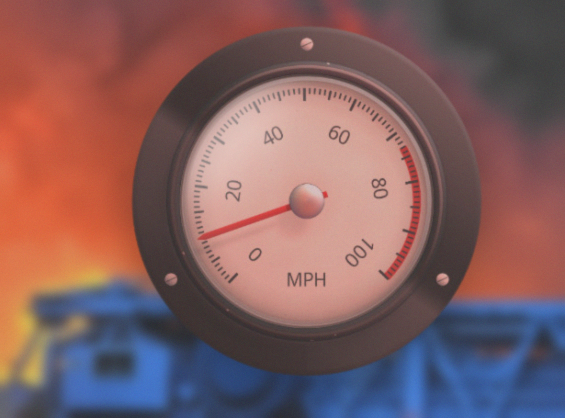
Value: 10 mph
